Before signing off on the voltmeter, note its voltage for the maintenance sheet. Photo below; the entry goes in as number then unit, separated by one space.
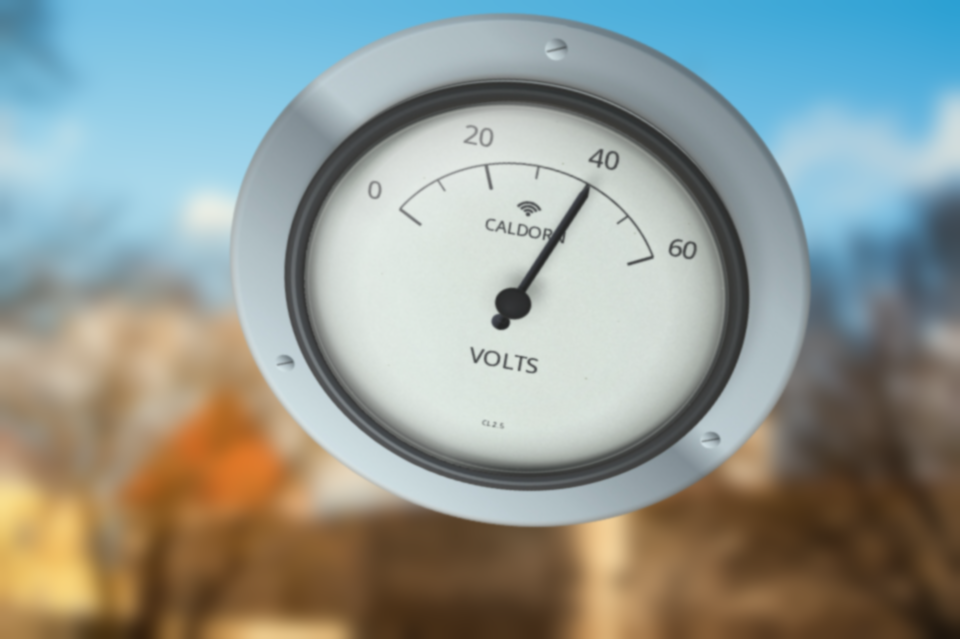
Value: 40 V
